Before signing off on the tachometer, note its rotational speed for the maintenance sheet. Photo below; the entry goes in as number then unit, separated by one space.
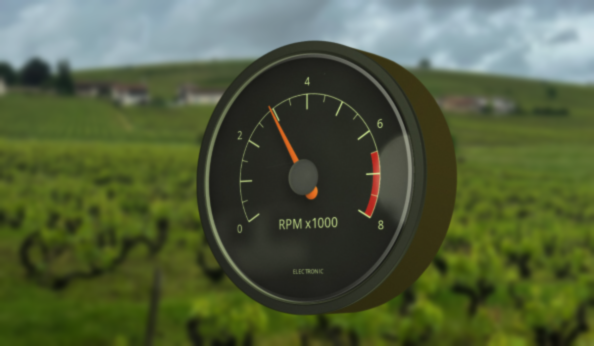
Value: 3000 rpm
